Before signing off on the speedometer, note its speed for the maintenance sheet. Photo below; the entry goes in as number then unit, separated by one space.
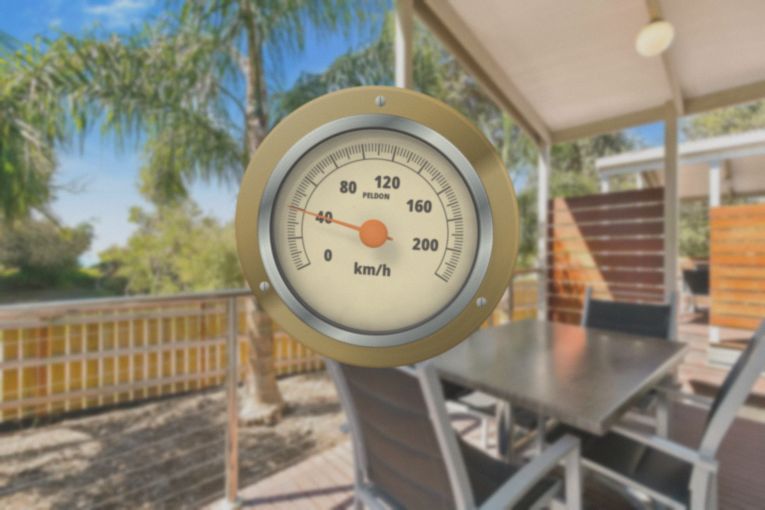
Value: 40 km/h
